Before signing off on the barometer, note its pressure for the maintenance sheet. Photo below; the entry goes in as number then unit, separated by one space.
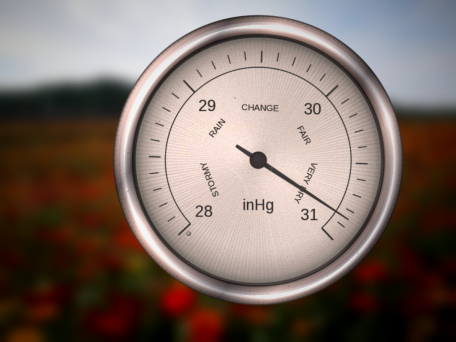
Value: 30.85 inHg
